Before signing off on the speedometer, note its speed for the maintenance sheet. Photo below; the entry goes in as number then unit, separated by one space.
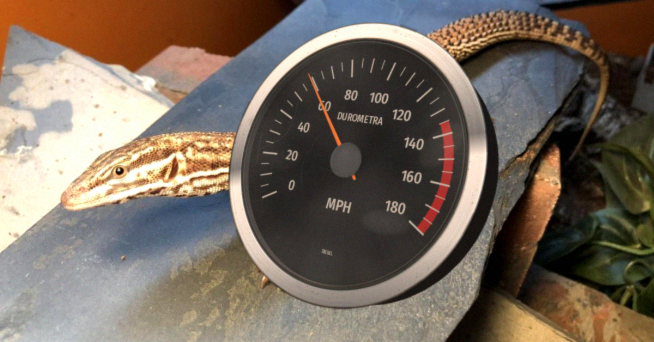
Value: 60 mph
